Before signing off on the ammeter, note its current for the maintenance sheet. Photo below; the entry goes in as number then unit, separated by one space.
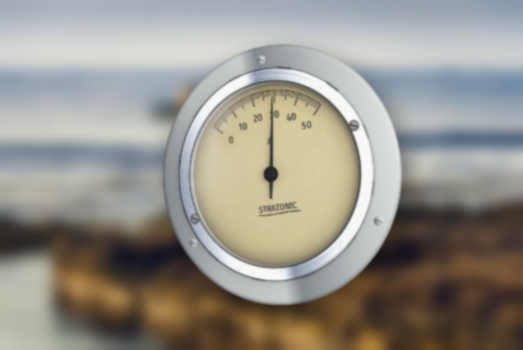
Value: 30 A
